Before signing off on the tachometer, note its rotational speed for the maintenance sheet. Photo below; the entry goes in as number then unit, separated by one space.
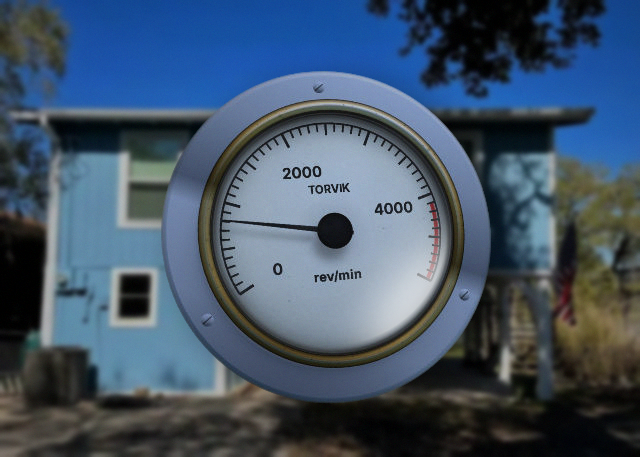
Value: 800 rpm
